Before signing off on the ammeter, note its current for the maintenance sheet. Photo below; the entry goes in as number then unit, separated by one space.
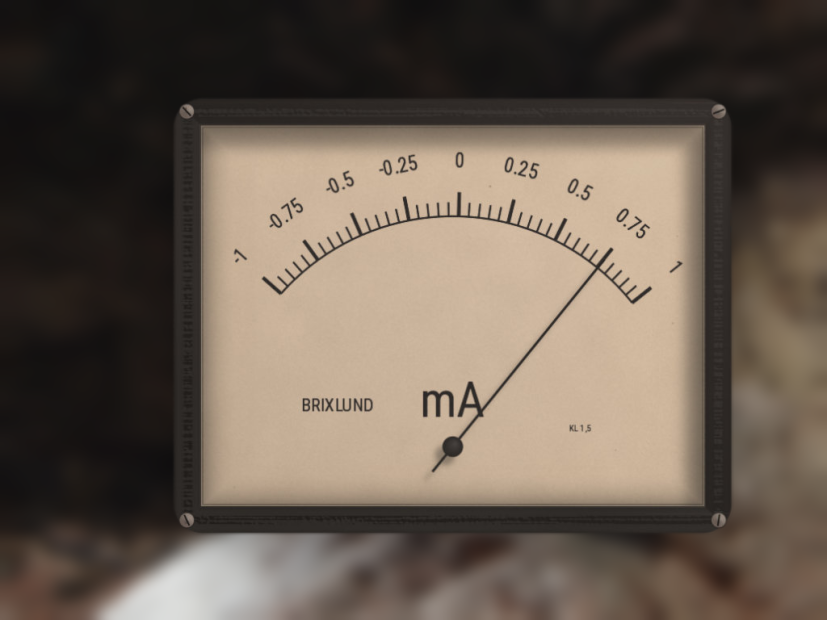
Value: 0.75 mA
